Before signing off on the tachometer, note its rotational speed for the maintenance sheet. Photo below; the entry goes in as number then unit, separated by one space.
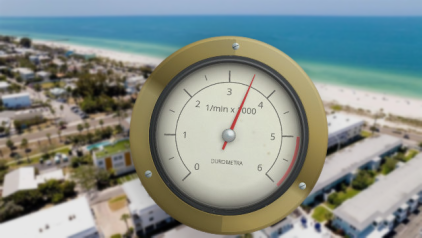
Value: 3500 rpm
